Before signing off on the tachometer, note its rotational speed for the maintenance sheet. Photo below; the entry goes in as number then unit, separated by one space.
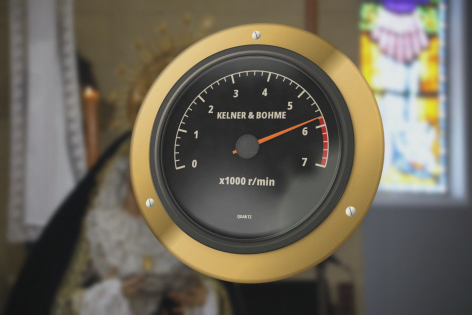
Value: 5800 rpm
